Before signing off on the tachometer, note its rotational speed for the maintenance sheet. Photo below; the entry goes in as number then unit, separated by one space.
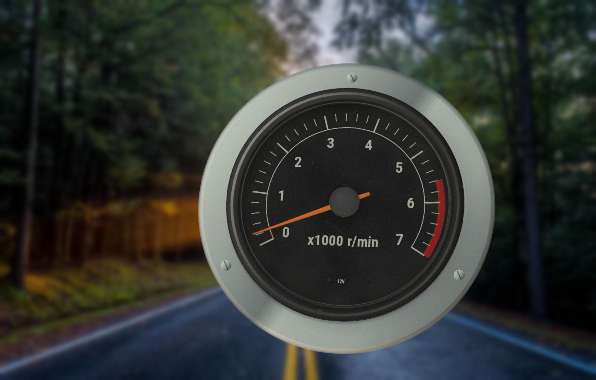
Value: 200 rpm
